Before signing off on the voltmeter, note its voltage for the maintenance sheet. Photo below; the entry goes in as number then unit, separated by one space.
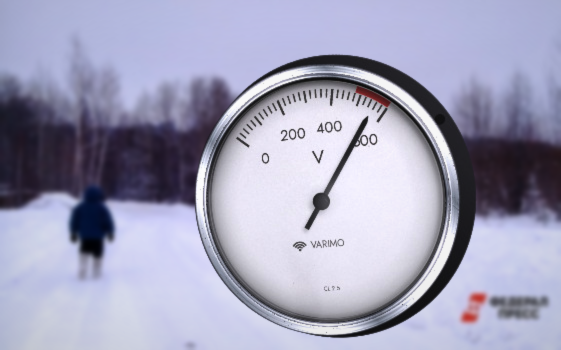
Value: 560 V
